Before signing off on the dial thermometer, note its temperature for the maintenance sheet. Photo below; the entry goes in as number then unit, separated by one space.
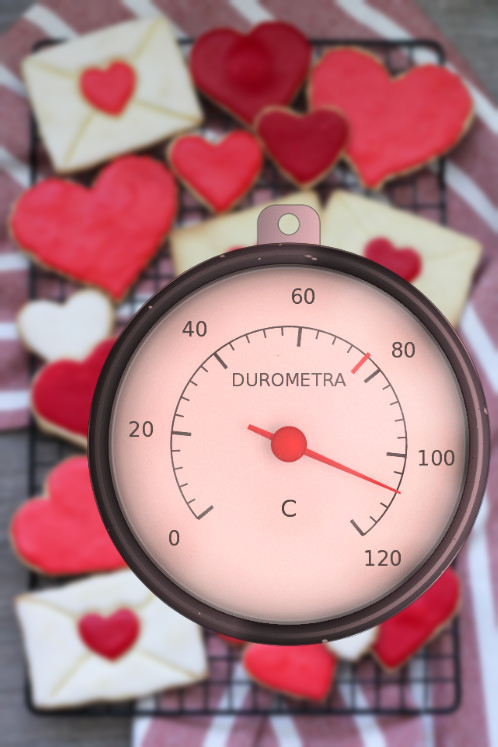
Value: 108 °C
